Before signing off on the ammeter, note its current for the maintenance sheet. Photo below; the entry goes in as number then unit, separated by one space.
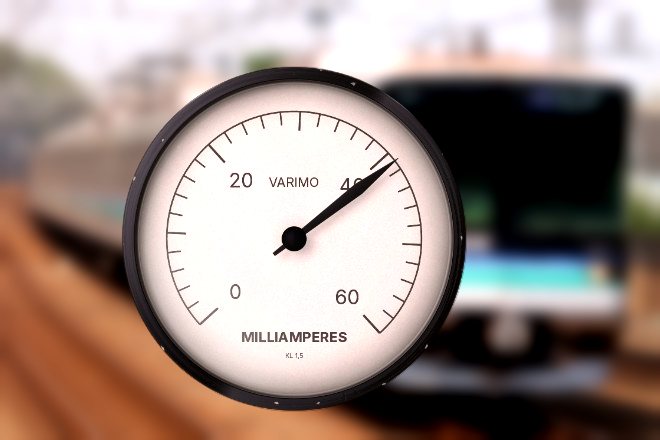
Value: 41 mA
